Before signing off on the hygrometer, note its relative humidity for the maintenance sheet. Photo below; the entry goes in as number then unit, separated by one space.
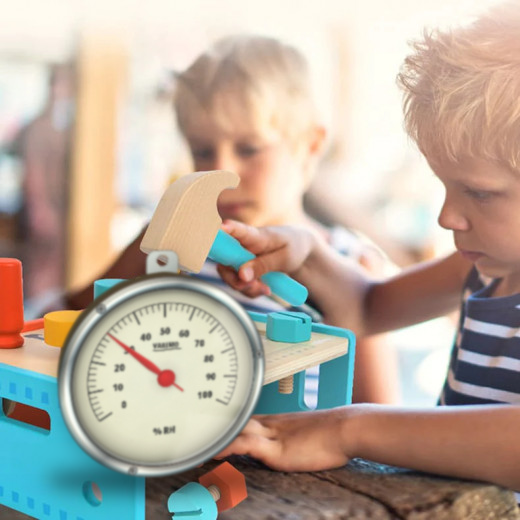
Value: 30 %
